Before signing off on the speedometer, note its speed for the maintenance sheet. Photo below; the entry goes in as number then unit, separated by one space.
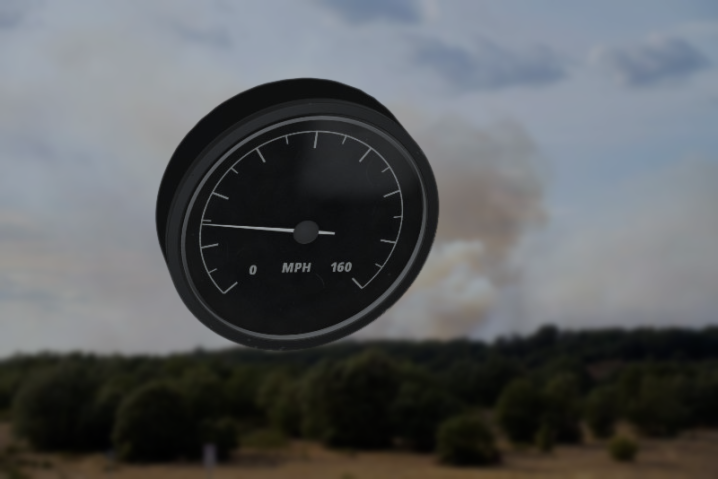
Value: 30 mph
